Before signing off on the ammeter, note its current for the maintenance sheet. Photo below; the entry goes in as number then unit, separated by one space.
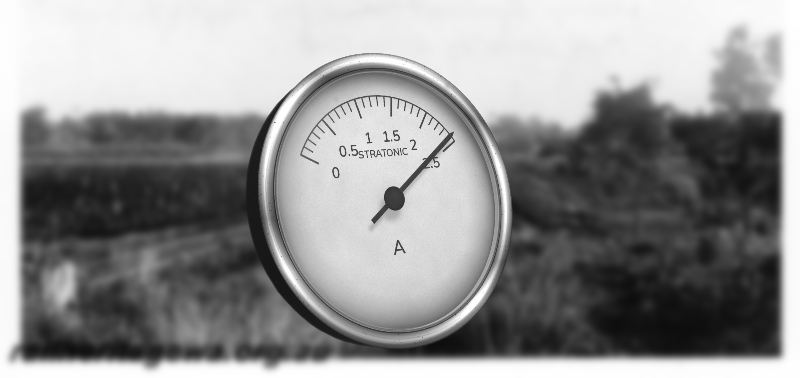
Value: 2.4 A
